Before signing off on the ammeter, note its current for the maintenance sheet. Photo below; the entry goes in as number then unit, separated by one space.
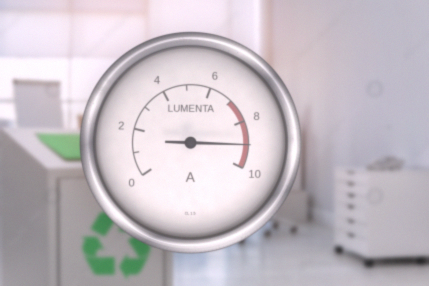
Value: 9 A
